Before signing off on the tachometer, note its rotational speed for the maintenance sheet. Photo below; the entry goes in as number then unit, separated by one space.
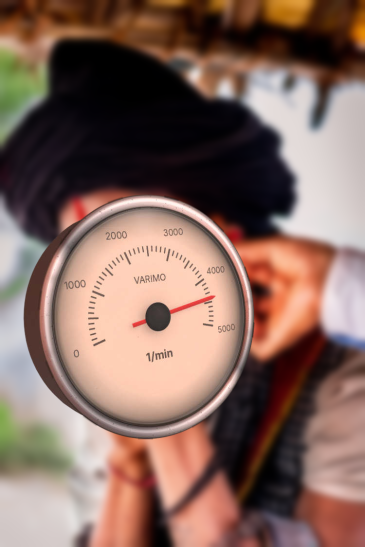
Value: 4400 rpm
